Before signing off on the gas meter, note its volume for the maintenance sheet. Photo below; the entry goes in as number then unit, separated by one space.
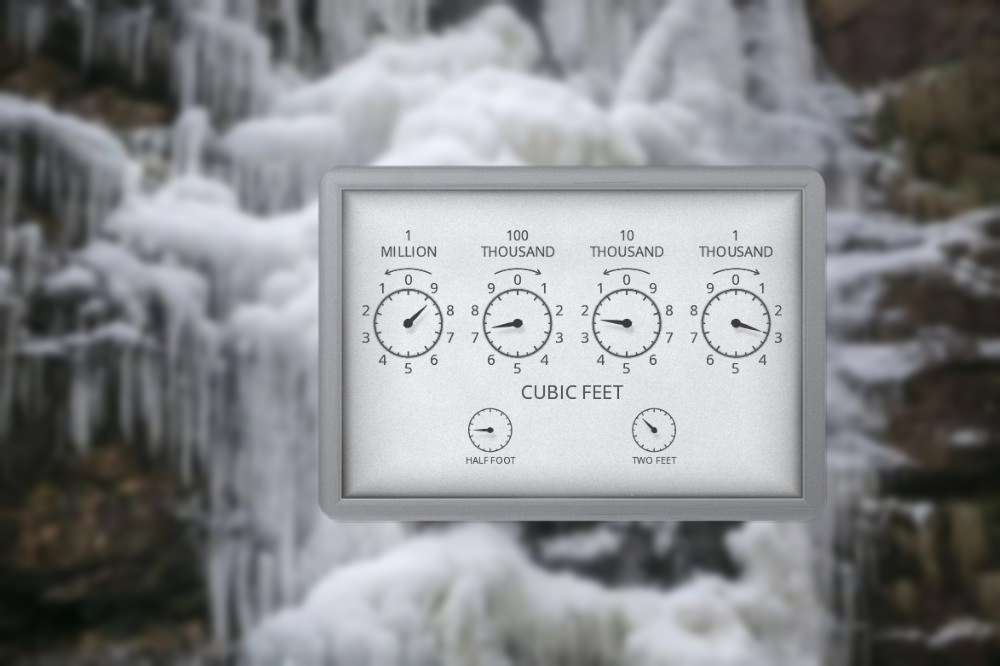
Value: 872300 ft³
